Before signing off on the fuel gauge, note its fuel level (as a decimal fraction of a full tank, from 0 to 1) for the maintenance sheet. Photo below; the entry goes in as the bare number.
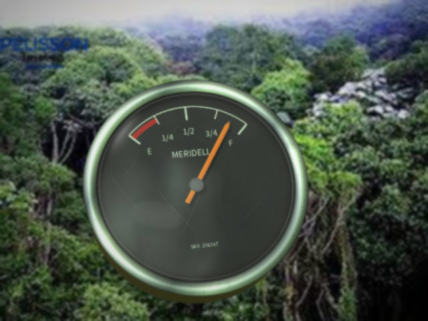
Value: 0.875
